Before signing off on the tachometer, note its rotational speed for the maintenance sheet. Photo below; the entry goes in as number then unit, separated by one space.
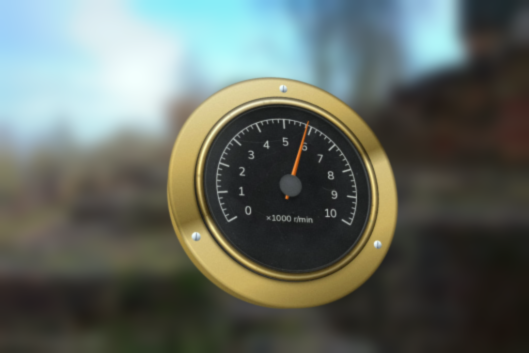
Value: 5800 rpm
